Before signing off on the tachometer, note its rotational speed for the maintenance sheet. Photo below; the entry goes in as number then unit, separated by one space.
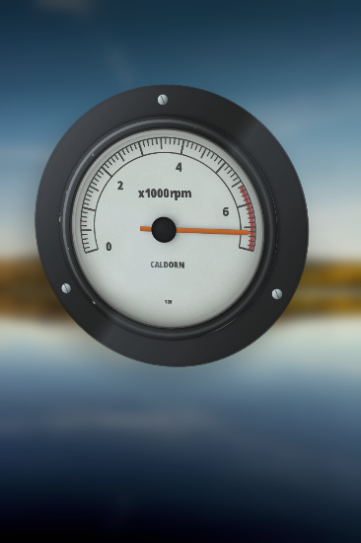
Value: 6600 rpm
